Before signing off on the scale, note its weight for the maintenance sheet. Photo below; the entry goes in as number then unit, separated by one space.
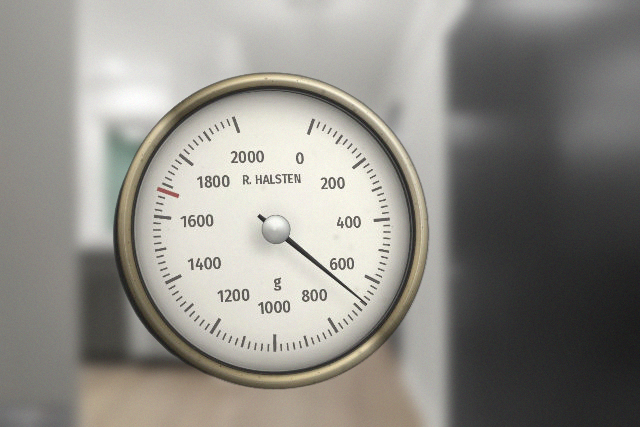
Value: 680 g
